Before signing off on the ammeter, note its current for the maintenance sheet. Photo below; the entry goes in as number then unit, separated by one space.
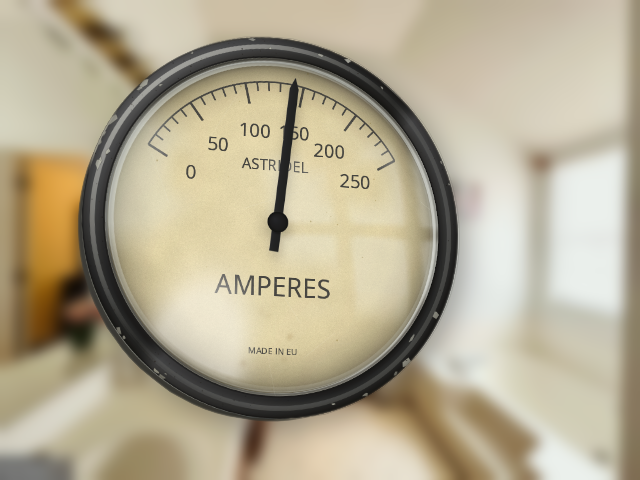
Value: 140 A
